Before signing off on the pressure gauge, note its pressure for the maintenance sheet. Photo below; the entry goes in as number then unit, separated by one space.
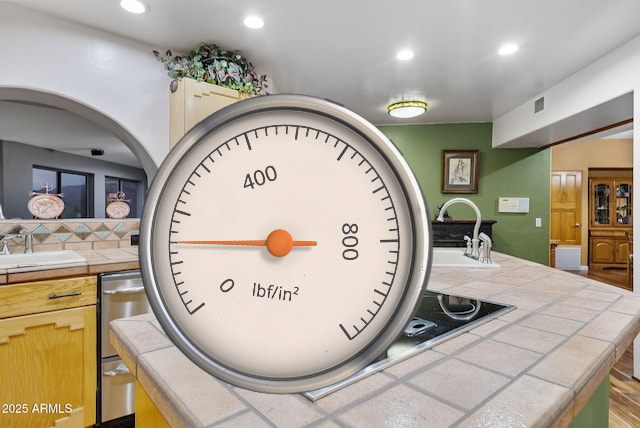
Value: 140 psi
